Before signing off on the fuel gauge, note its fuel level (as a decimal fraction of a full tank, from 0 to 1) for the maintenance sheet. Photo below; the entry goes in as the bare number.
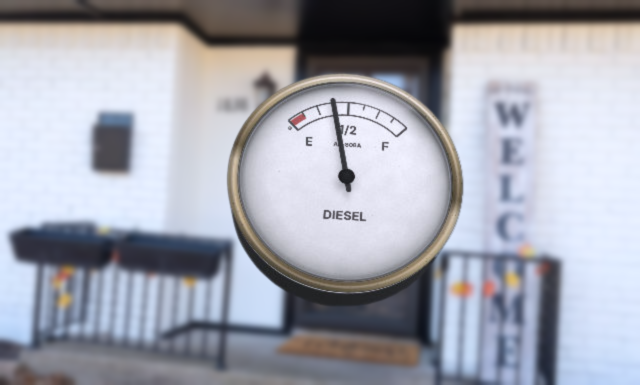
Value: 0.375
